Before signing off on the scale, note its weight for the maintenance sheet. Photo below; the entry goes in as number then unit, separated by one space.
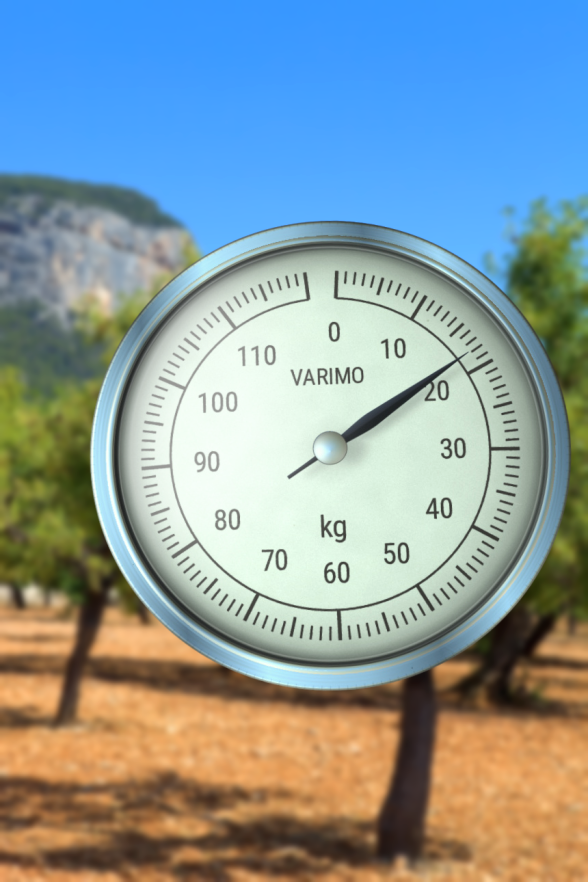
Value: 18 kg
